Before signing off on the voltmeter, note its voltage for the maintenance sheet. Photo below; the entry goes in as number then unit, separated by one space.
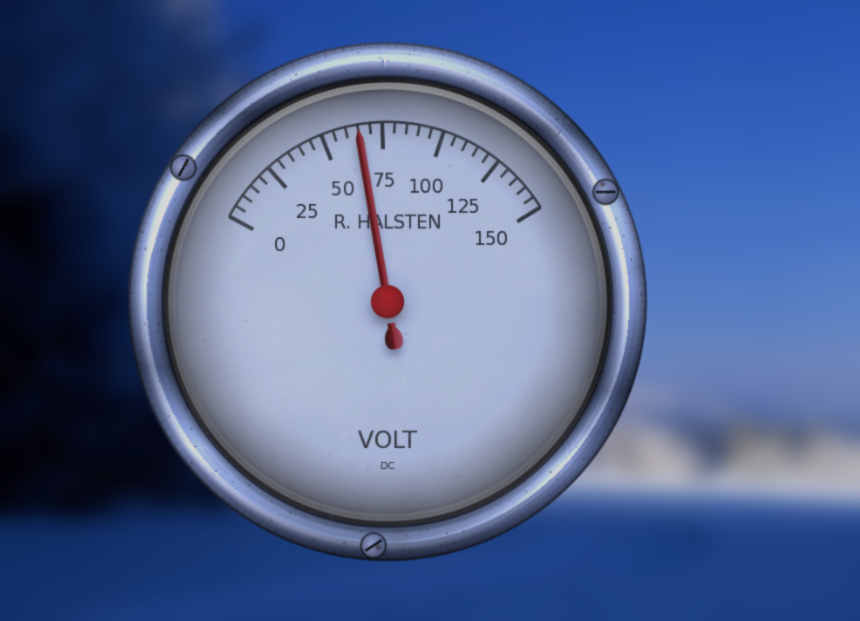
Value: 65 V
